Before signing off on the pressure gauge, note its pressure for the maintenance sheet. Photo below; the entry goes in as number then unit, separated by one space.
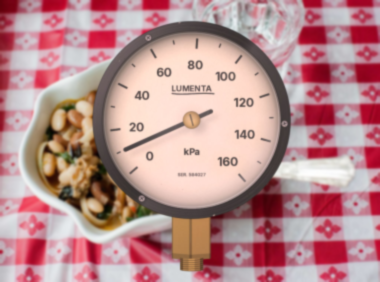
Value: 10 kPa
